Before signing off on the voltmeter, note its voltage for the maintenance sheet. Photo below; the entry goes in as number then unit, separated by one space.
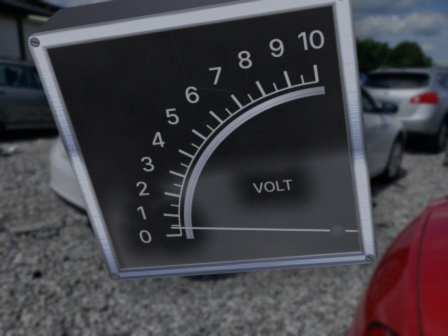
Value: 0.5 V
